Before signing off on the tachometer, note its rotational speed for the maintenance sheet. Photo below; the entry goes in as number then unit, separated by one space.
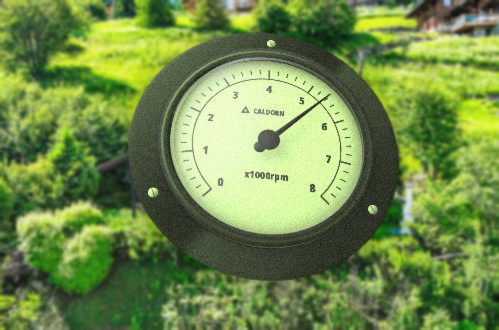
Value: 5400 rpm
